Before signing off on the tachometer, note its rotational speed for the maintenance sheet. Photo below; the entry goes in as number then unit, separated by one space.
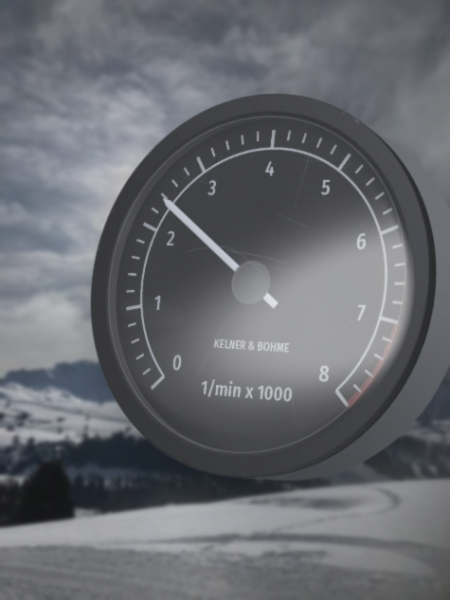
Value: 2400 rpm
